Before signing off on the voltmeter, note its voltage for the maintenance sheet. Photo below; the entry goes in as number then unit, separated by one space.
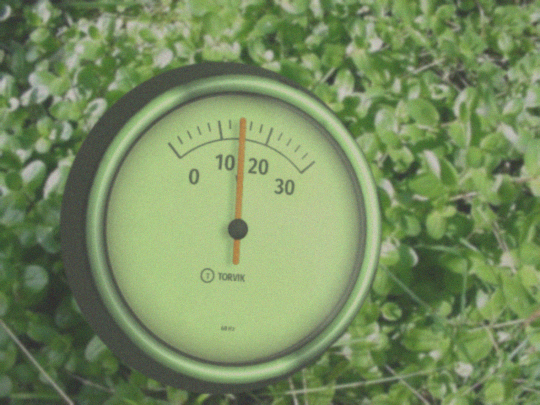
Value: 14 V
